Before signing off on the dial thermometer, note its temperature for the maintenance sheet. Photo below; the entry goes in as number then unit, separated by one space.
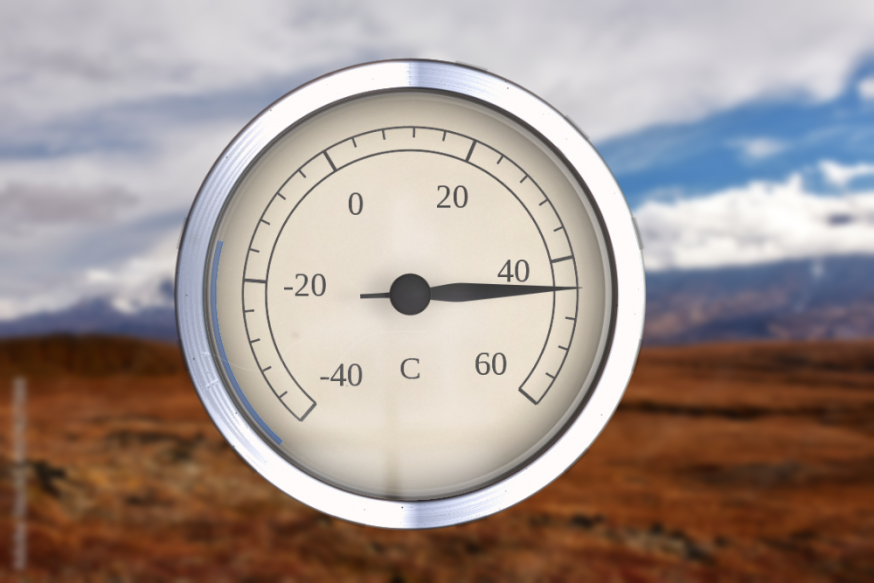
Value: 44 °C
